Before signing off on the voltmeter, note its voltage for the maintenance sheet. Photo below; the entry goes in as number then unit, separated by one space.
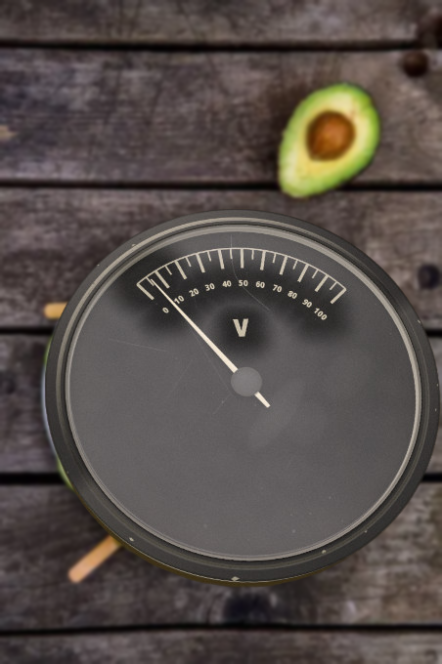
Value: 5 V
